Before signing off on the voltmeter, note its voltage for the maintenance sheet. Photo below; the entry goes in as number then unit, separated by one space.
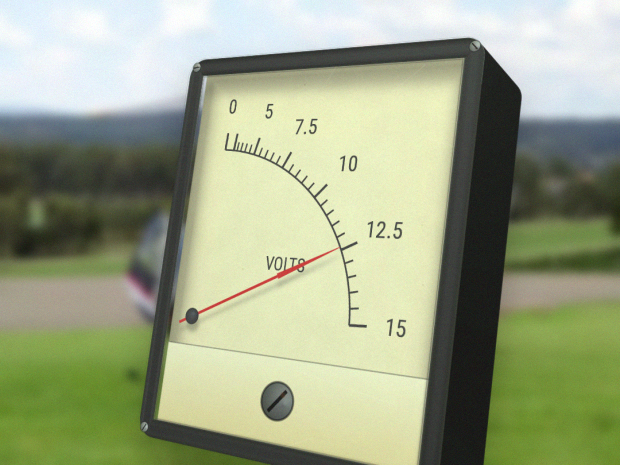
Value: 12.5 V
